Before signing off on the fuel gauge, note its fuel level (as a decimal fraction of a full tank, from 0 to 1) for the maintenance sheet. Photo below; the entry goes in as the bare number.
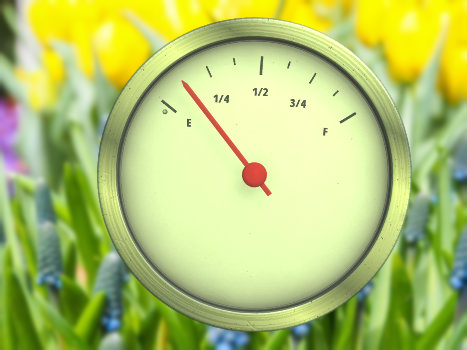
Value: 0.125
